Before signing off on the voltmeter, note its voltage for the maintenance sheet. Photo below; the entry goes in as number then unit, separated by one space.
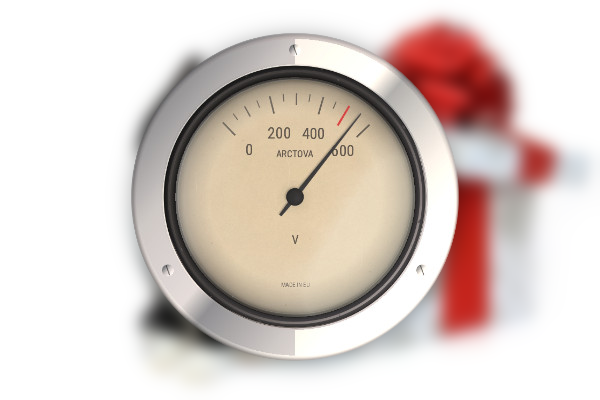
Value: 550 V
